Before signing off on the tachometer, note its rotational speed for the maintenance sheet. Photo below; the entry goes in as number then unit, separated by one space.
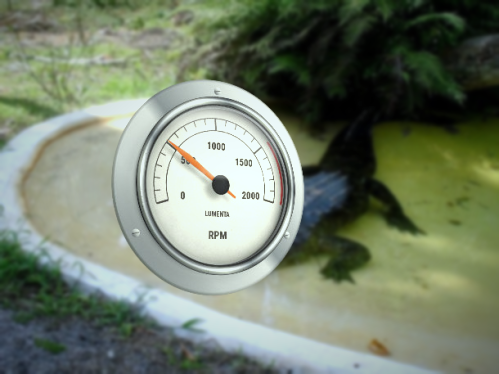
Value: 500 rpm
